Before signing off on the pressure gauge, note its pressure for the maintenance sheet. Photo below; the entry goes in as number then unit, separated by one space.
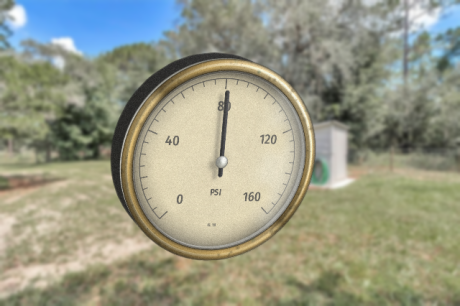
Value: 80 psi
